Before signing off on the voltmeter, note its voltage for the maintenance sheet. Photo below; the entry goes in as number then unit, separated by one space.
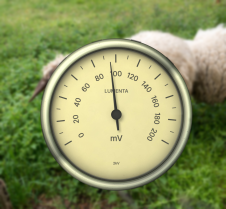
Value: 95 mV
